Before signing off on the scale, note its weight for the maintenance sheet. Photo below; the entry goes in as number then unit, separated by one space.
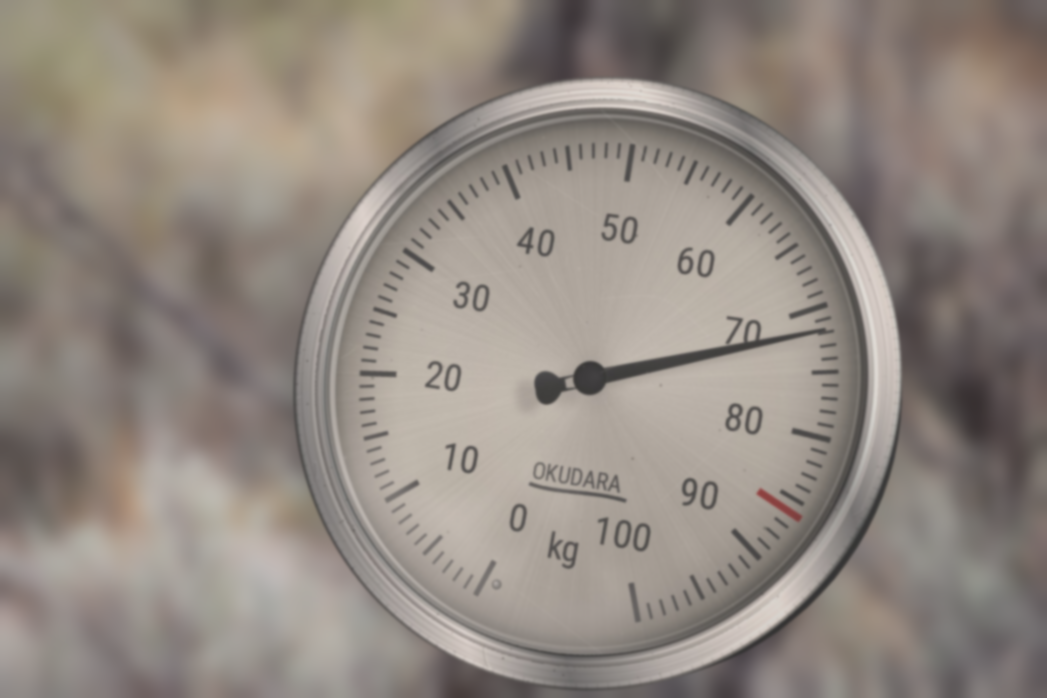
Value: 72 kg
